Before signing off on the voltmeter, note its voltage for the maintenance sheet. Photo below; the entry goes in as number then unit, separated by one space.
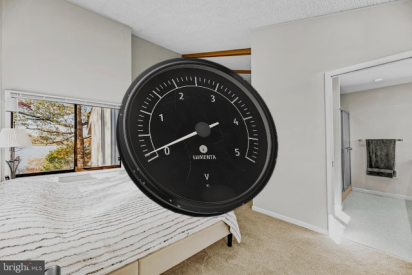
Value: 0.1 V
